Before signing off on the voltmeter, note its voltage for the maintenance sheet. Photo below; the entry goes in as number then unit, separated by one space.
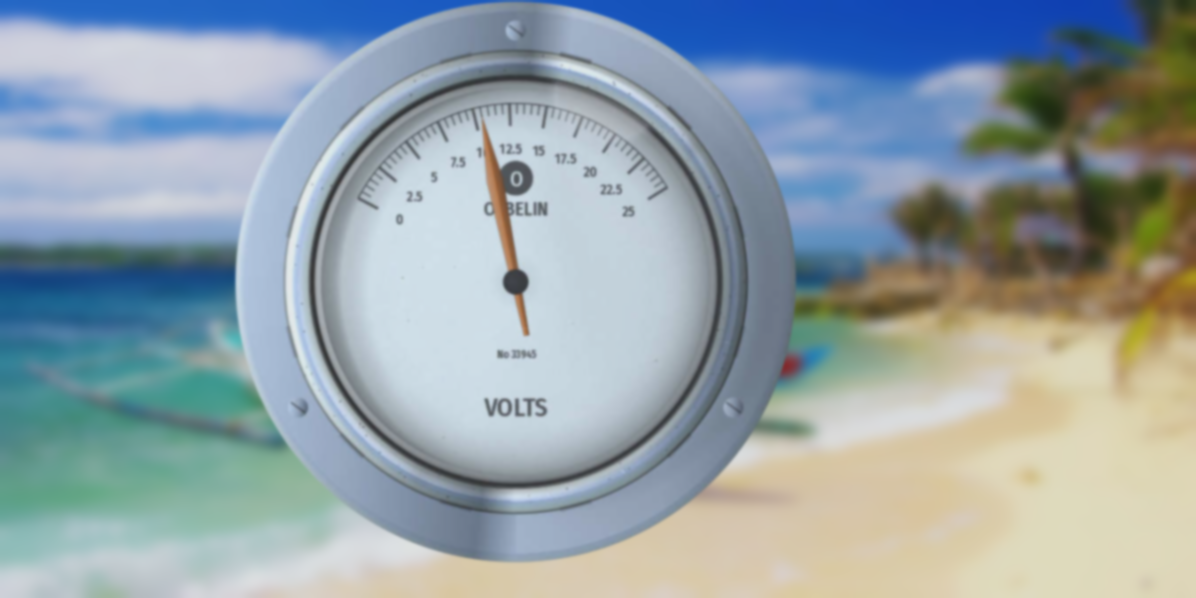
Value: 10.5 V
